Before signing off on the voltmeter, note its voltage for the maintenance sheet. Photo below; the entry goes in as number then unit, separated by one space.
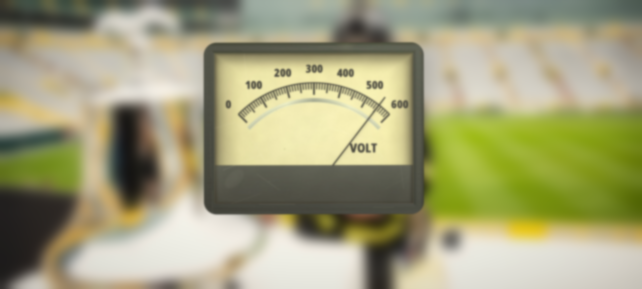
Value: 550 V
